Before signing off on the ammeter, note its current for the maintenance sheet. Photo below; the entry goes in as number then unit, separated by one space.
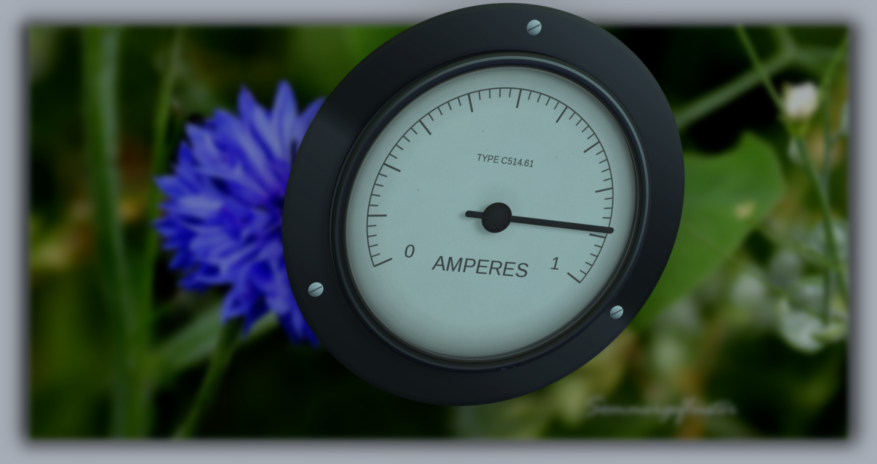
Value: 0.88 A
